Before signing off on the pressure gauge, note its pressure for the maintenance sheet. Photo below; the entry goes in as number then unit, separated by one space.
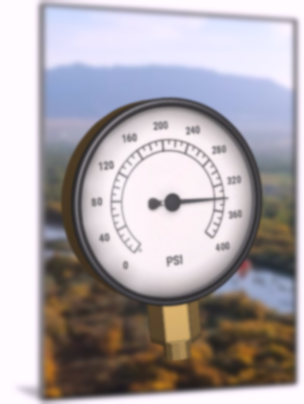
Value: 340 psi
